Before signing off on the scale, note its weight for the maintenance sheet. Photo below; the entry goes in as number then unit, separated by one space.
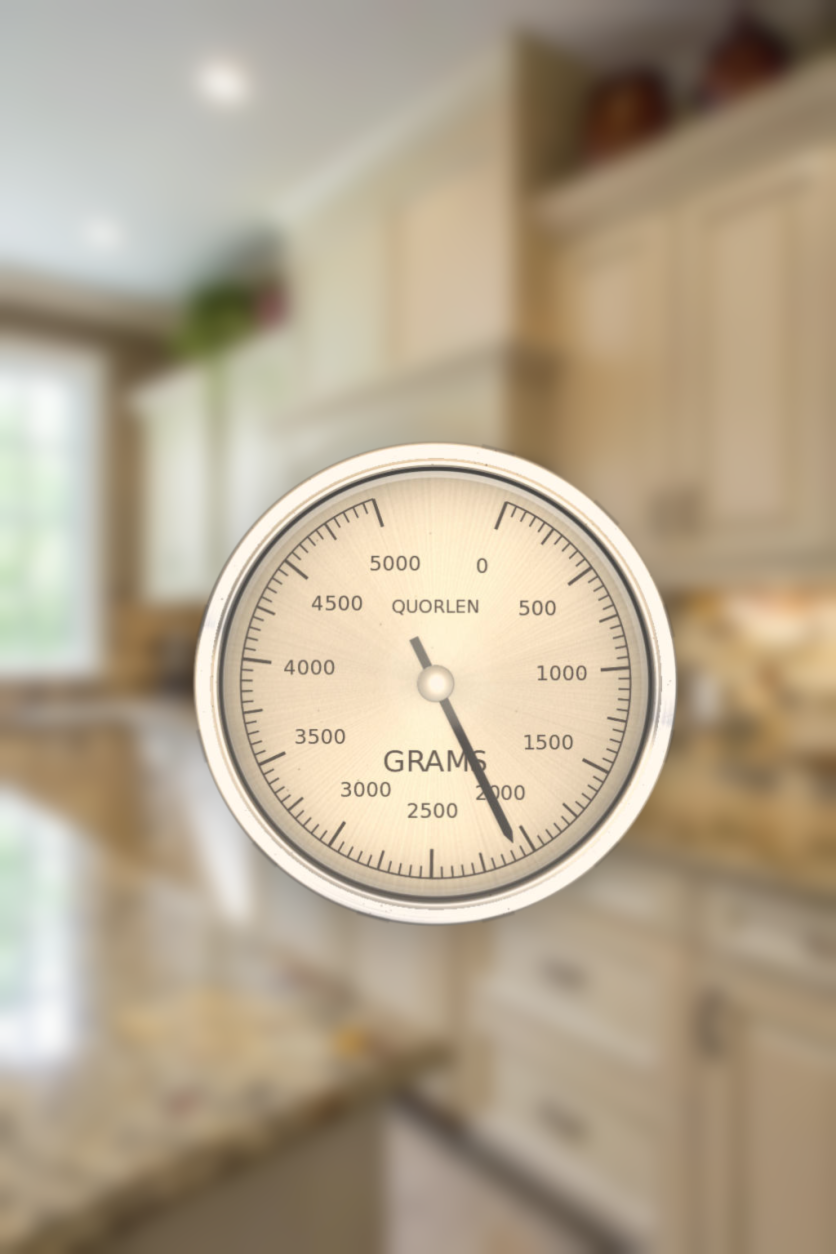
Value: 2075 g
